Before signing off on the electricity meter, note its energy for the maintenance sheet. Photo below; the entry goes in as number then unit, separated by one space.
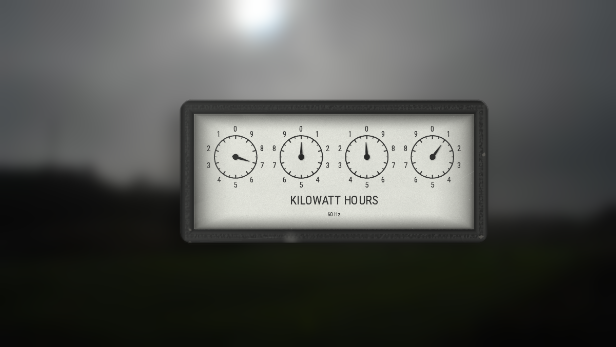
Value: 7001 kWh
